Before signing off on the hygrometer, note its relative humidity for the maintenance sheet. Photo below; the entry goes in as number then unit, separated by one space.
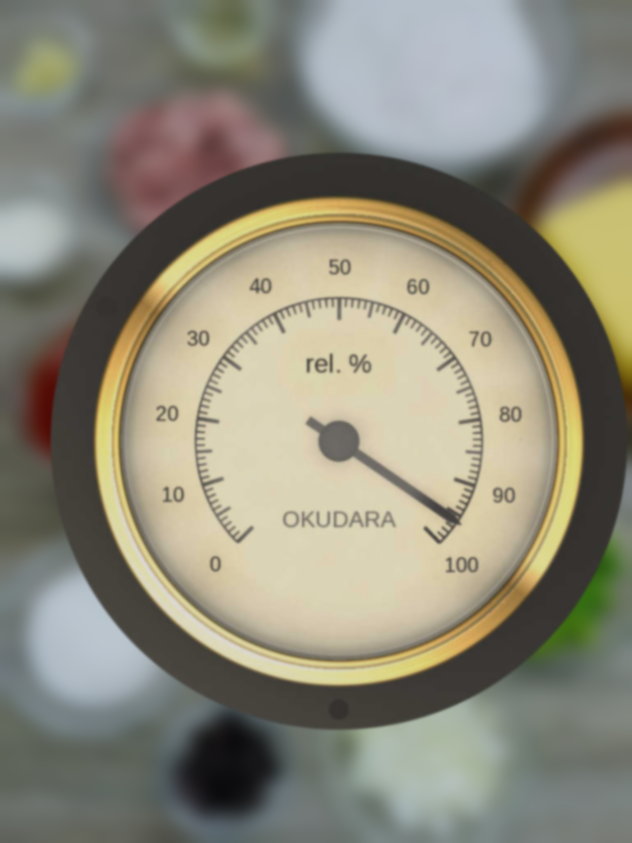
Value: 96 %
